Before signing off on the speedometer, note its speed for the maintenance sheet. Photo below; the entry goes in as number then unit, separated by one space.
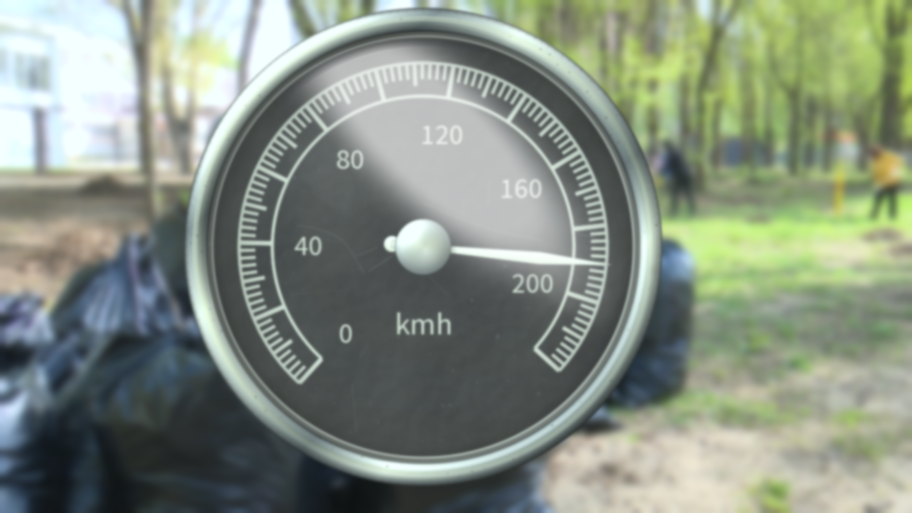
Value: 190 km/h
